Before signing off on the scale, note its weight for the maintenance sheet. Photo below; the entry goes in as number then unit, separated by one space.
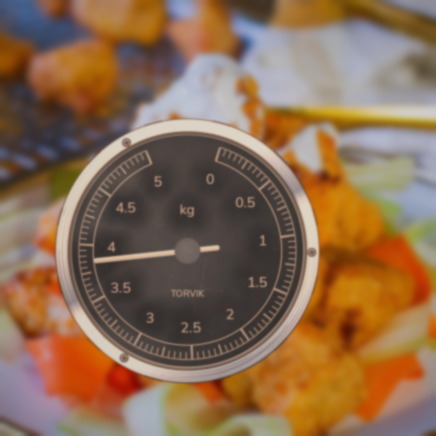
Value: 3.85 kg
